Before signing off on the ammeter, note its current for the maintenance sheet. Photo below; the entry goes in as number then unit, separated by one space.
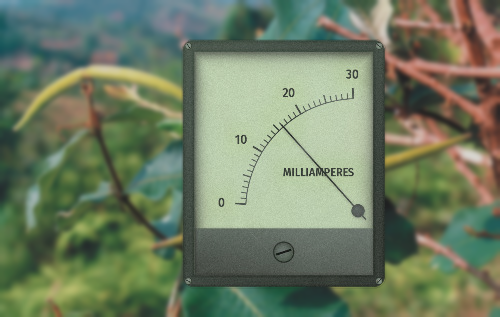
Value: 16 mA
